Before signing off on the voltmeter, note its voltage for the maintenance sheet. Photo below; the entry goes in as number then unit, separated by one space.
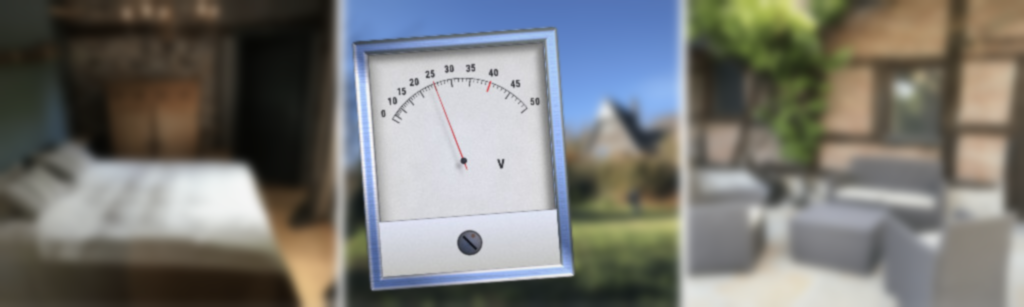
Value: 25 V
